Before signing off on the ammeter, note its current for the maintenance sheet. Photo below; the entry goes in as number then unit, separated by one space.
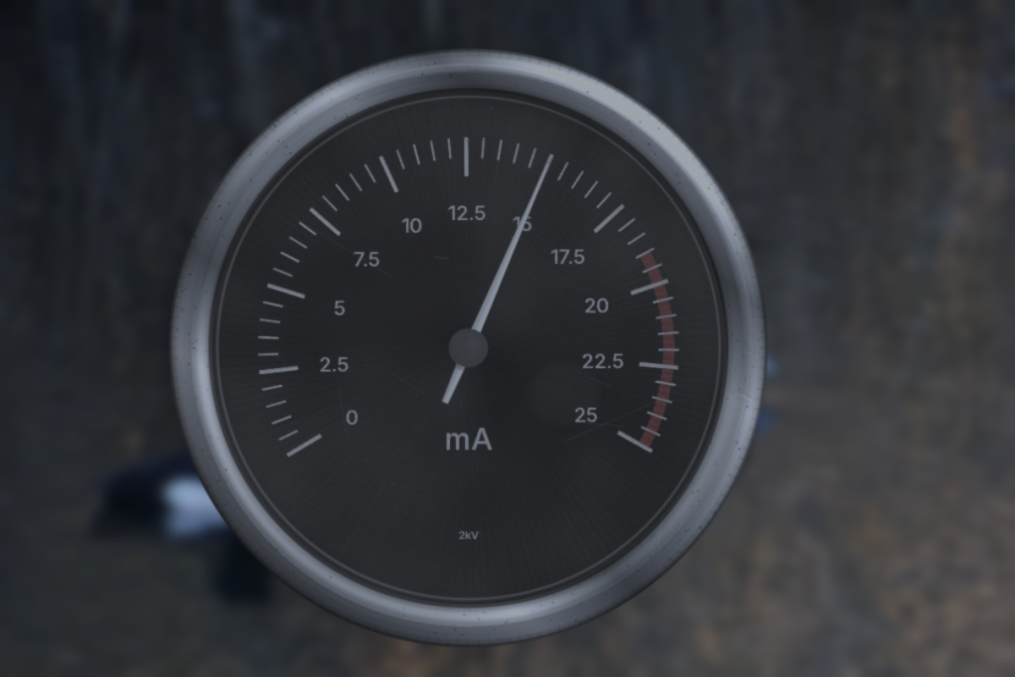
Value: 15 mA
